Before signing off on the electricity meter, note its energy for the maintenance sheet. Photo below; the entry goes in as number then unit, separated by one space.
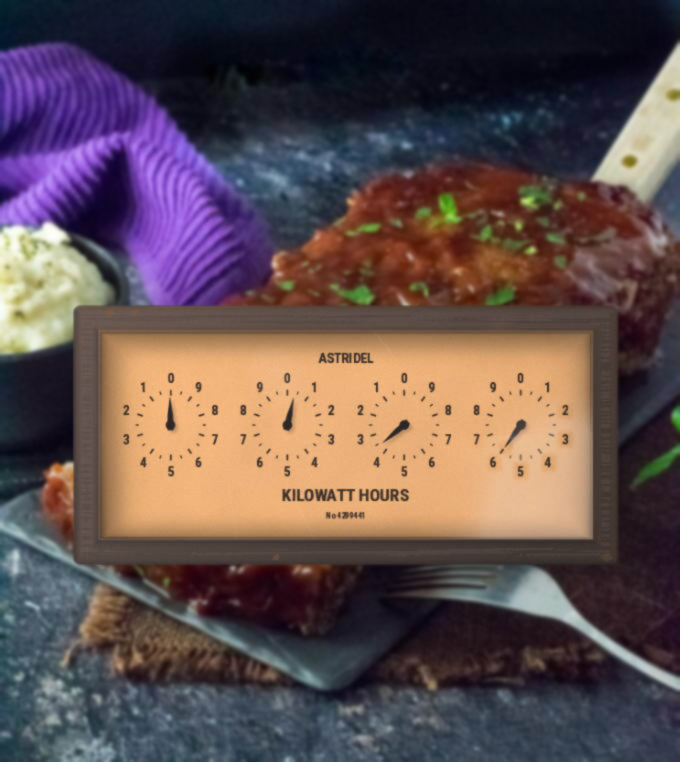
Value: 36 kWh
